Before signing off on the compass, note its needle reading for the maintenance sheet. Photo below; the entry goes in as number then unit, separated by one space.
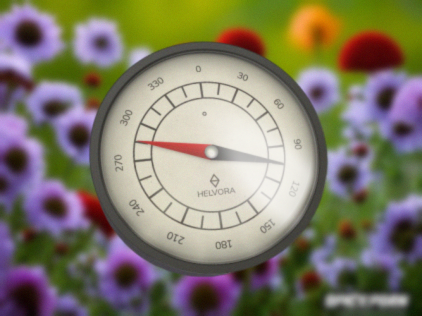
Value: 285 °
